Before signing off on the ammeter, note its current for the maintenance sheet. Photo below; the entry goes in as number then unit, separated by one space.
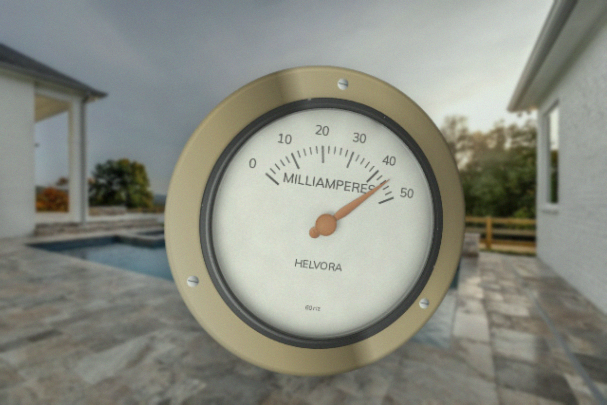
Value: 44 mA
